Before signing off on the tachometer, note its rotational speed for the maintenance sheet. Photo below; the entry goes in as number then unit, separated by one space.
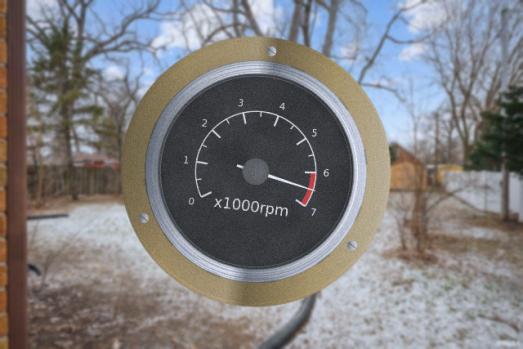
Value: 6500 rpm
